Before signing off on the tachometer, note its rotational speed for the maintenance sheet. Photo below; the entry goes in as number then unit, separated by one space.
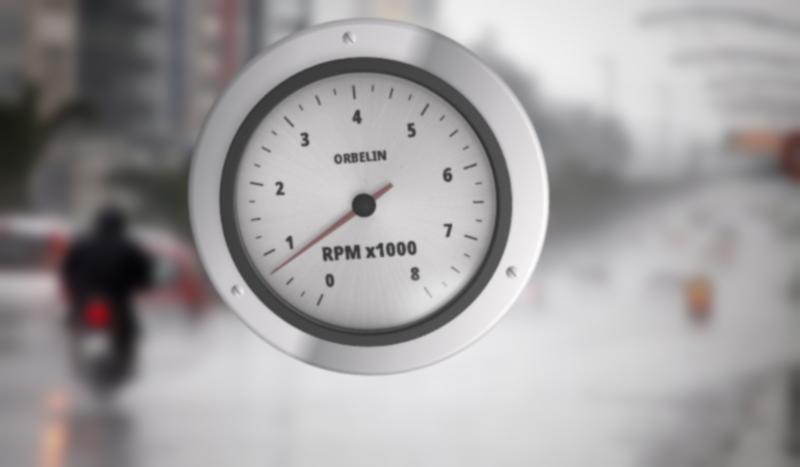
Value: 750 rpm
